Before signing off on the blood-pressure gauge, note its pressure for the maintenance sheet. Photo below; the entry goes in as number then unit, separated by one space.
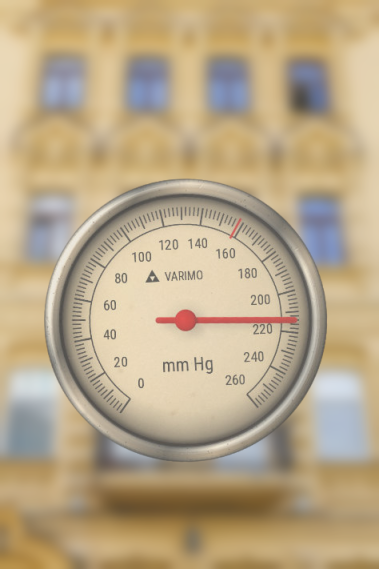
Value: 214 mmHg
